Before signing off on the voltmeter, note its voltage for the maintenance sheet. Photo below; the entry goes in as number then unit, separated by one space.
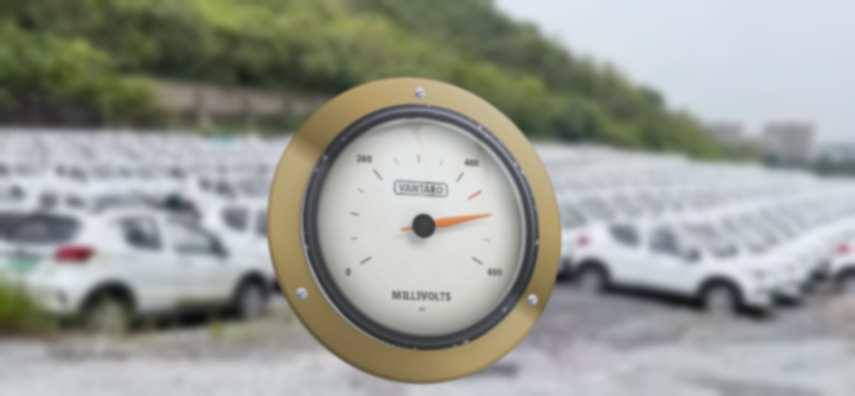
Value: 500 mV
